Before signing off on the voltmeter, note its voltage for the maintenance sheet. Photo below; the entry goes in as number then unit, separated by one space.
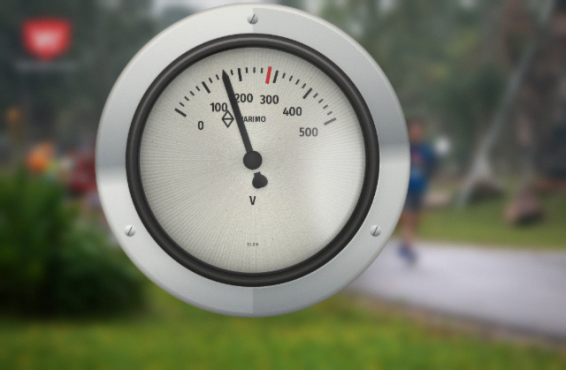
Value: 160 V
